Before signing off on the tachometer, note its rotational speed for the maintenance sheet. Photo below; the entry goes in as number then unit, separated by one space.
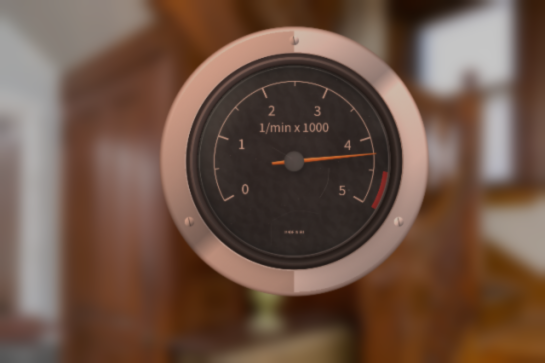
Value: 4250 rpm
